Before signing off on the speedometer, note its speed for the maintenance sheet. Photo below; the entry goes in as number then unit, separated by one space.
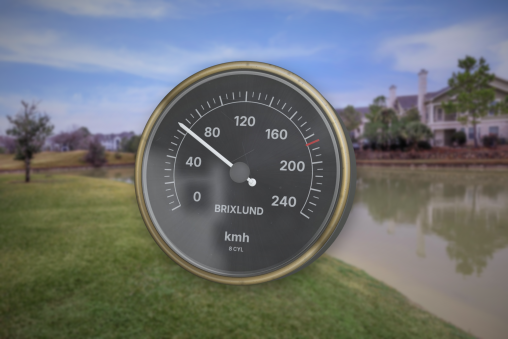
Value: 65 km/h
